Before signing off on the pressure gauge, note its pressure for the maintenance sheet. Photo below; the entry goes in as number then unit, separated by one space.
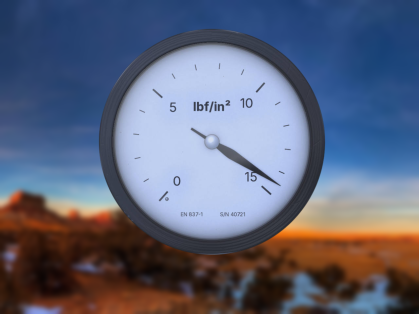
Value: 14.5 psi
